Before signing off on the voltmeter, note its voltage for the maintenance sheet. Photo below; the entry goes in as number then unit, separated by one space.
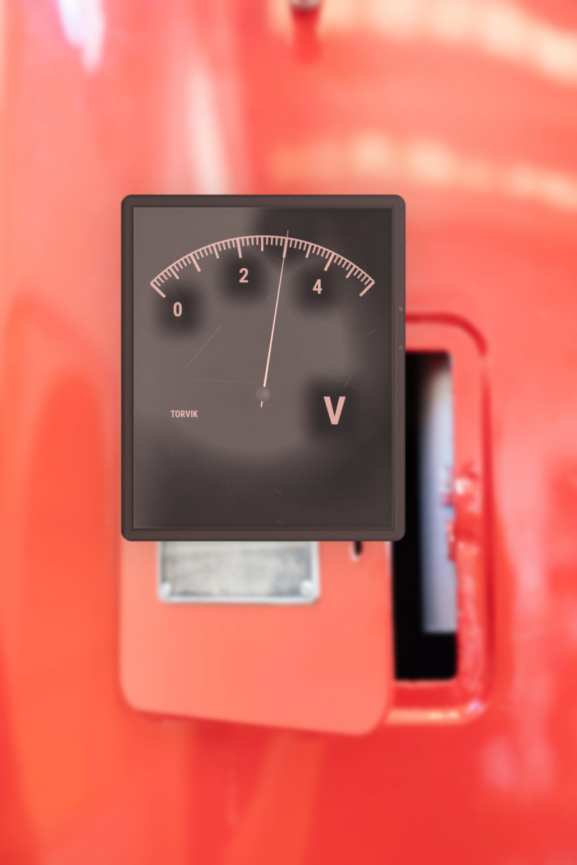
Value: 3 V
